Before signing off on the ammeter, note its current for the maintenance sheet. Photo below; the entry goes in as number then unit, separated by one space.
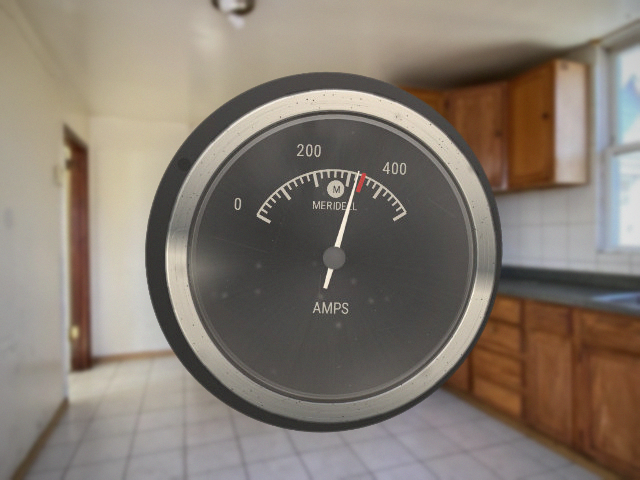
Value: 320 A
